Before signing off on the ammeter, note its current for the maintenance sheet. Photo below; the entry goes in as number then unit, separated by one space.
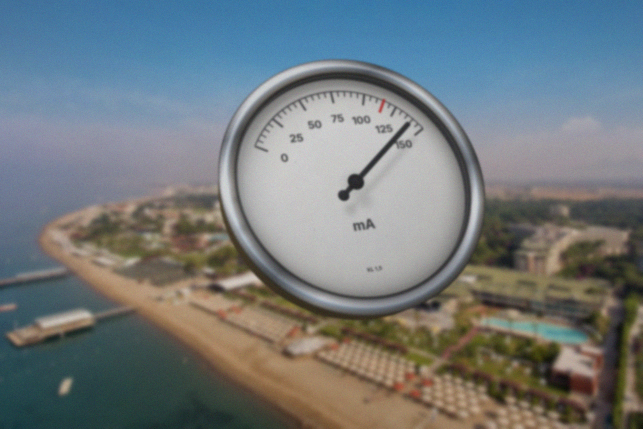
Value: 140 mA
